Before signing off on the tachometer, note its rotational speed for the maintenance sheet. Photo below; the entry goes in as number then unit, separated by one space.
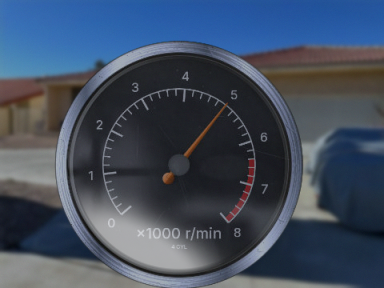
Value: 5000 rpm
